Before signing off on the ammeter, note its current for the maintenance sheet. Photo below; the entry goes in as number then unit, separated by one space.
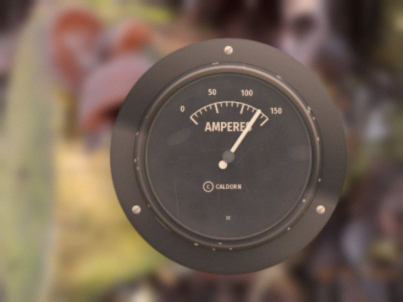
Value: 130 A
